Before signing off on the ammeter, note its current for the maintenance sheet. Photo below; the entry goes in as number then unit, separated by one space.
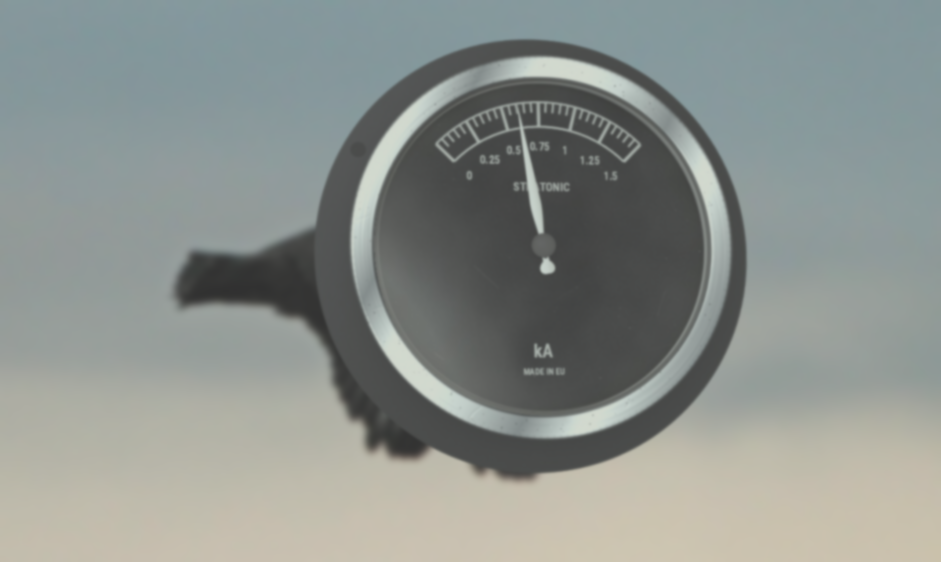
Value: 0.6 kA
